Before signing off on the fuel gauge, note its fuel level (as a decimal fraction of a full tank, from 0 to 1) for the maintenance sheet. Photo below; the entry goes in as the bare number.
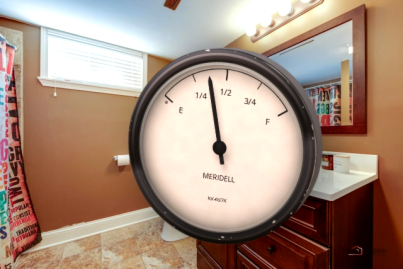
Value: 0.375
